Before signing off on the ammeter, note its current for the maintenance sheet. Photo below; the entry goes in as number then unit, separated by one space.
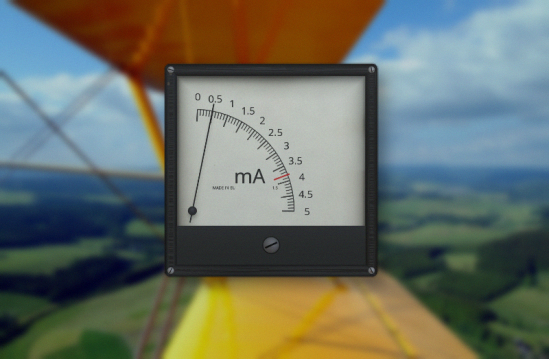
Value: 0.5 mA
